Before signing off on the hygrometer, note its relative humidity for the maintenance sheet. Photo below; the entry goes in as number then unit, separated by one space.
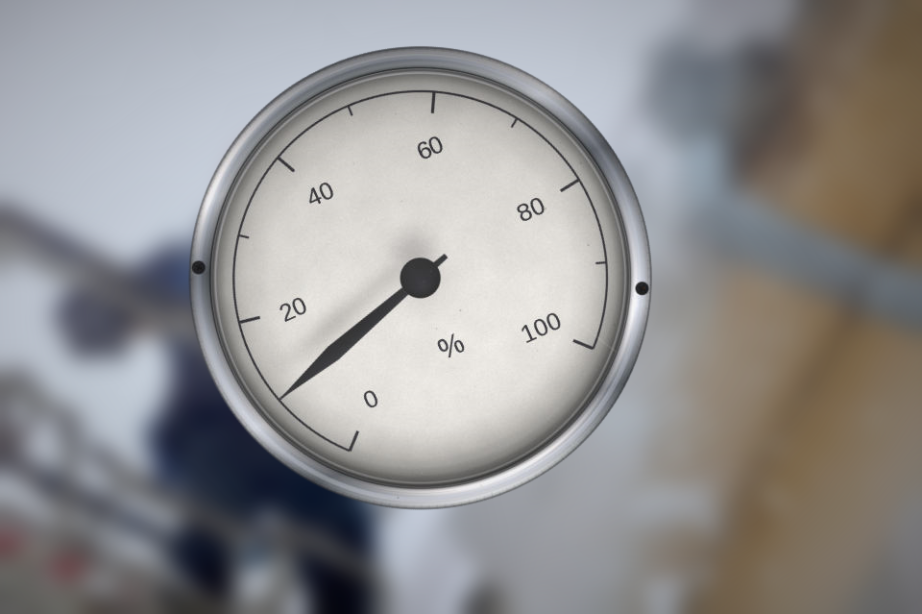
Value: 10 %
